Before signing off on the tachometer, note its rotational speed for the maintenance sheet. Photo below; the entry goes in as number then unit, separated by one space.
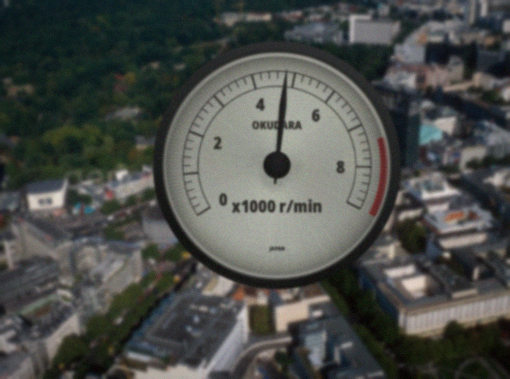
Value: 4800 rpm
